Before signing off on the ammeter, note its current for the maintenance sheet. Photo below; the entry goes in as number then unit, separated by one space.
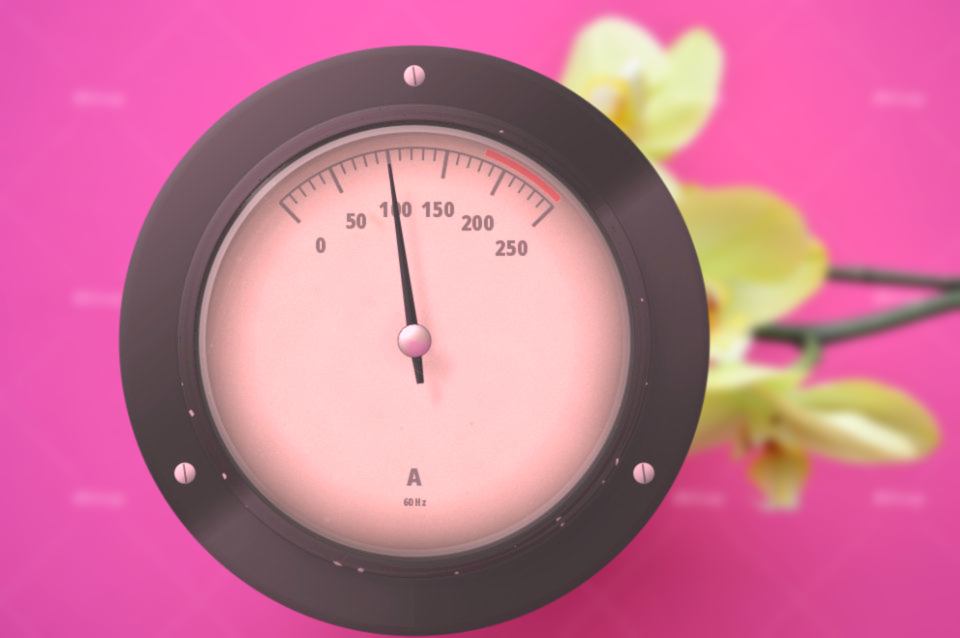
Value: 100 A
